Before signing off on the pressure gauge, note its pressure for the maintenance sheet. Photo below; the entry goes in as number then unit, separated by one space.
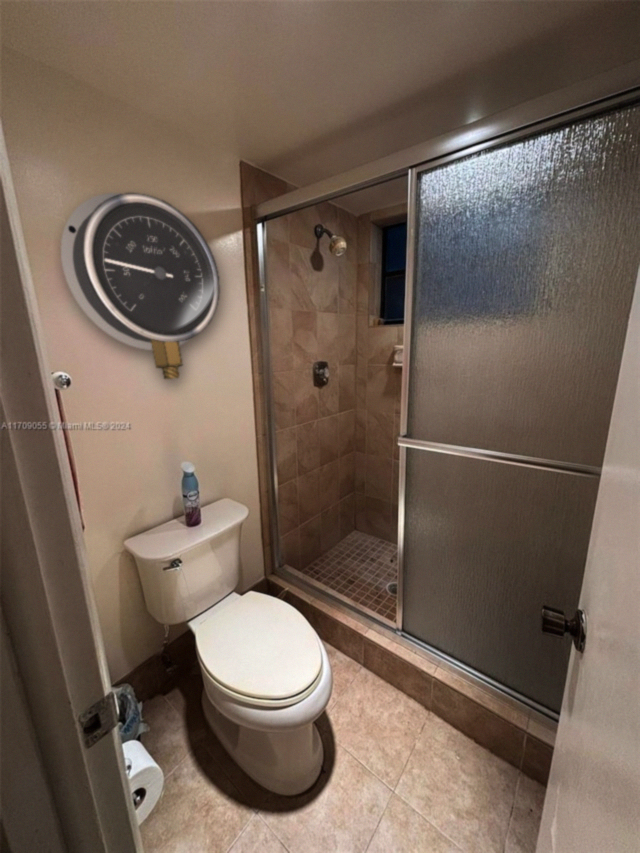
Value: 60 psi
